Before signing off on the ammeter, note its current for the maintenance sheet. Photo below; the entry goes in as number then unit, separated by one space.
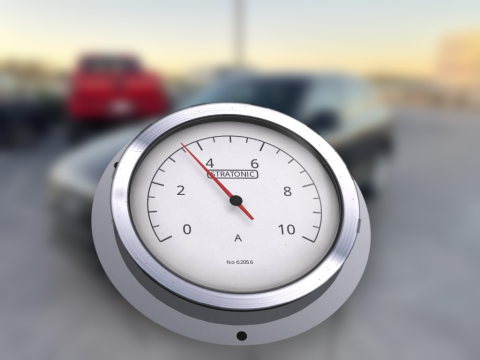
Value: 3.5 A
